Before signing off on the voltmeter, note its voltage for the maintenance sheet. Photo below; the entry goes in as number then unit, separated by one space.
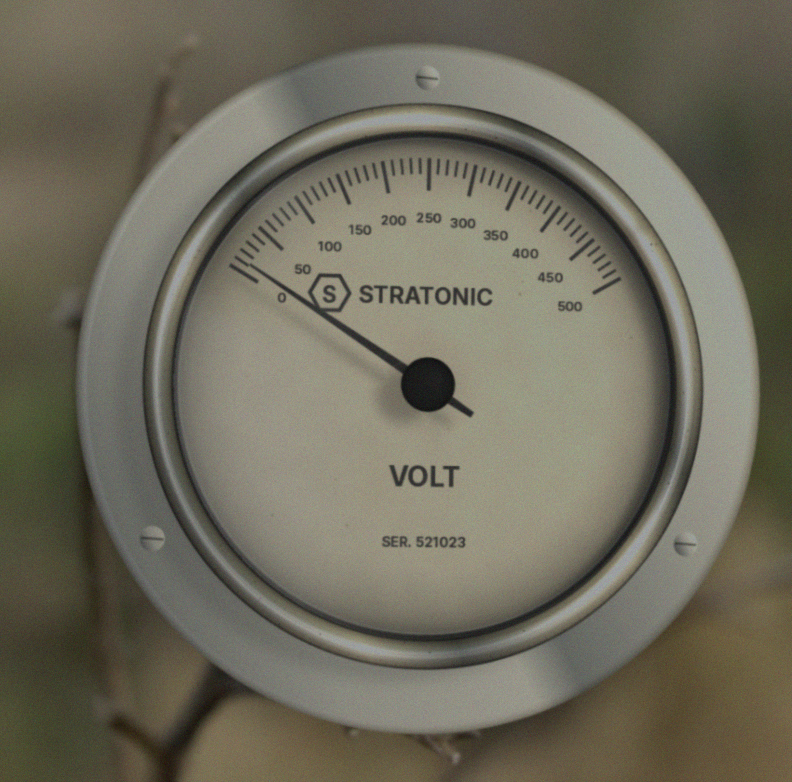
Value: 10 V
